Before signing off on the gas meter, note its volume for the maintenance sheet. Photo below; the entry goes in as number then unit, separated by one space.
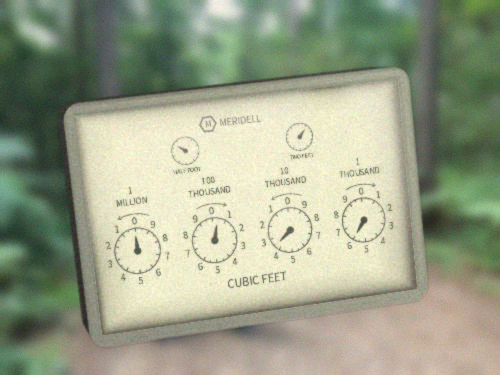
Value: 3600 ft³
